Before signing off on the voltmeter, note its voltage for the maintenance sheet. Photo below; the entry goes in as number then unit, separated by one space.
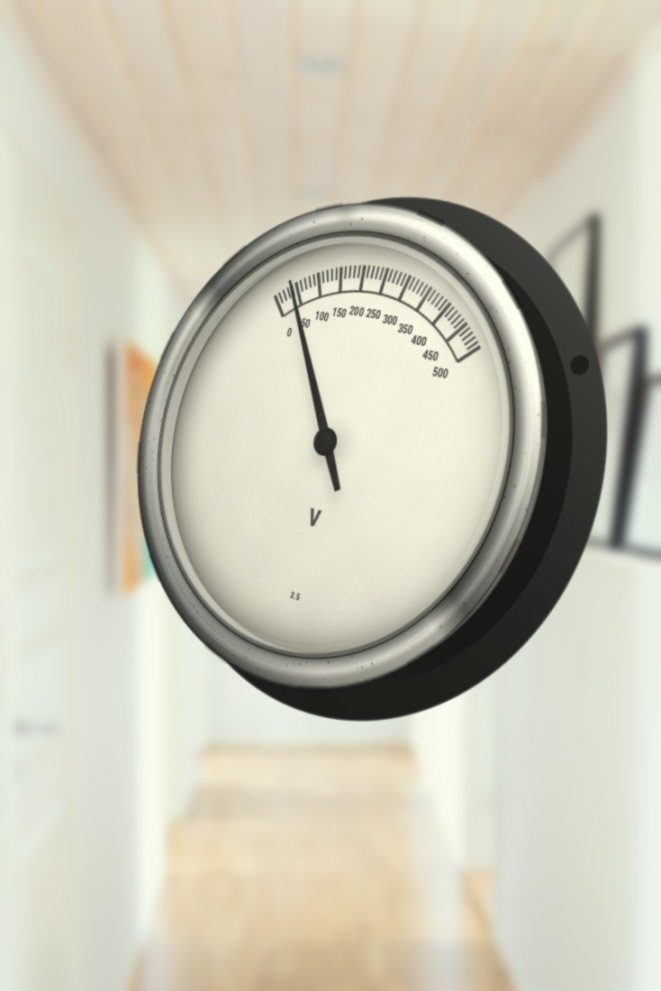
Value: 50 V
